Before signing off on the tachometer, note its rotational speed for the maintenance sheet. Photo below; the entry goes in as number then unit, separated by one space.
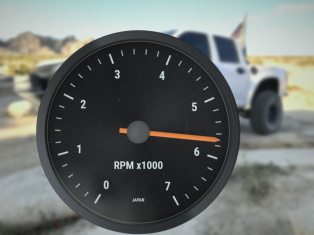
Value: 5700 rpm
